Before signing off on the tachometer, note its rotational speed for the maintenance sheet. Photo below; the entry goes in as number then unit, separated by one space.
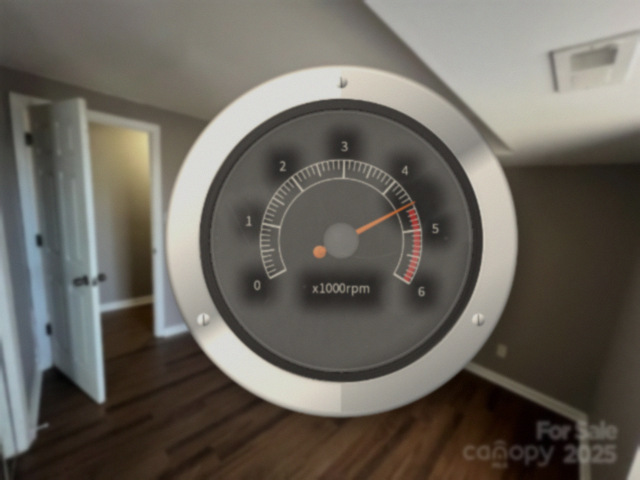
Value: 4500 rpm
